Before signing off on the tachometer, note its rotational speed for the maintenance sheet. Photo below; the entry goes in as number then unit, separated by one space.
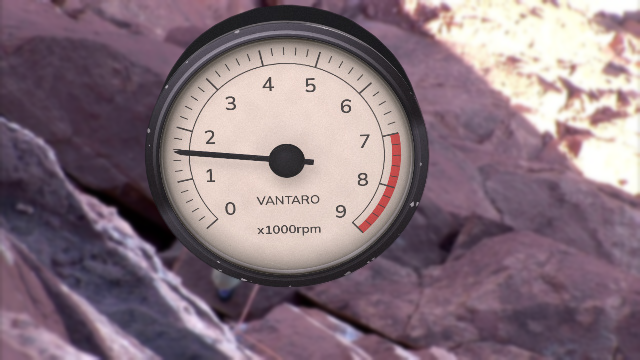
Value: 1600 rpm
